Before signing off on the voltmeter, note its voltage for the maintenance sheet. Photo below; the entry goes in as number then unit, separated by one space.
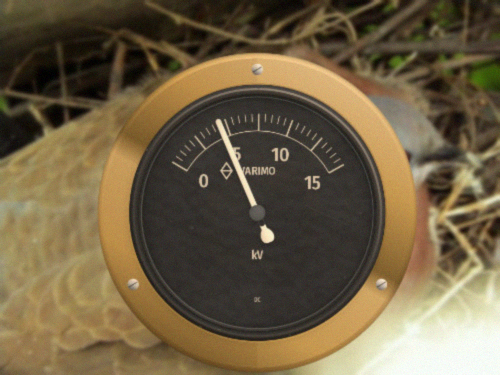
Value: 4.5 kV
